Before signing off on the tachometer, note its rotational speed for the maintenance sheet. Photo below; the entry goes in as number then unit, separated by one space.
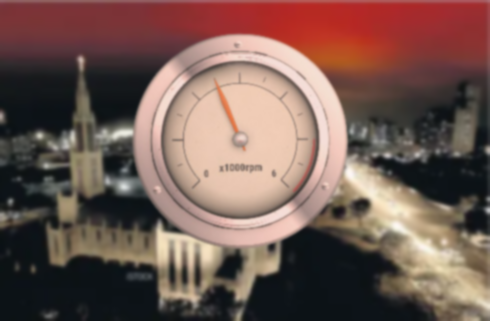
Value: 2500 rpm
